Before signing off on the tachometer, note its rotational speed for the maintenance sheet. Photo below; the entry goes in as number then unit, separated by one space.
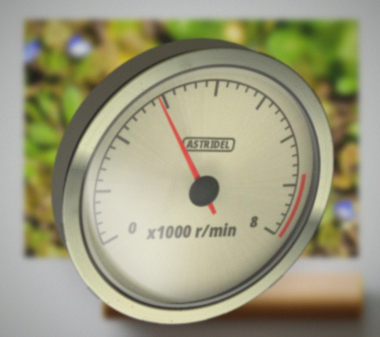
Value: 2900 rpm
